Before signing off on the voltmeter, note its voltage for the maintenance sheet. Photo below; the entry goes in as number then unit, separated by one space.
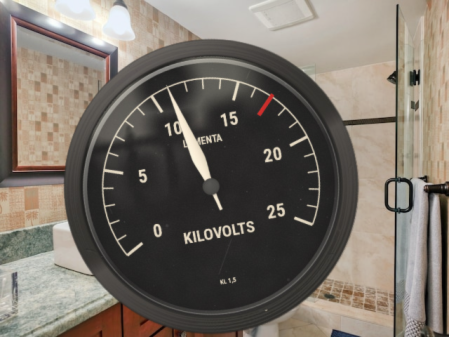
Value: 11 kV
